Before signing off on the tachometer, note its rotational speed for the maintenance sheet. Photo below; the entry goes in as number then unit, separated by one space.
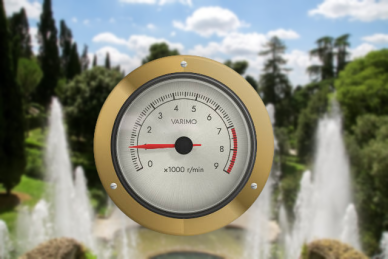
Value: 1000 rpm
